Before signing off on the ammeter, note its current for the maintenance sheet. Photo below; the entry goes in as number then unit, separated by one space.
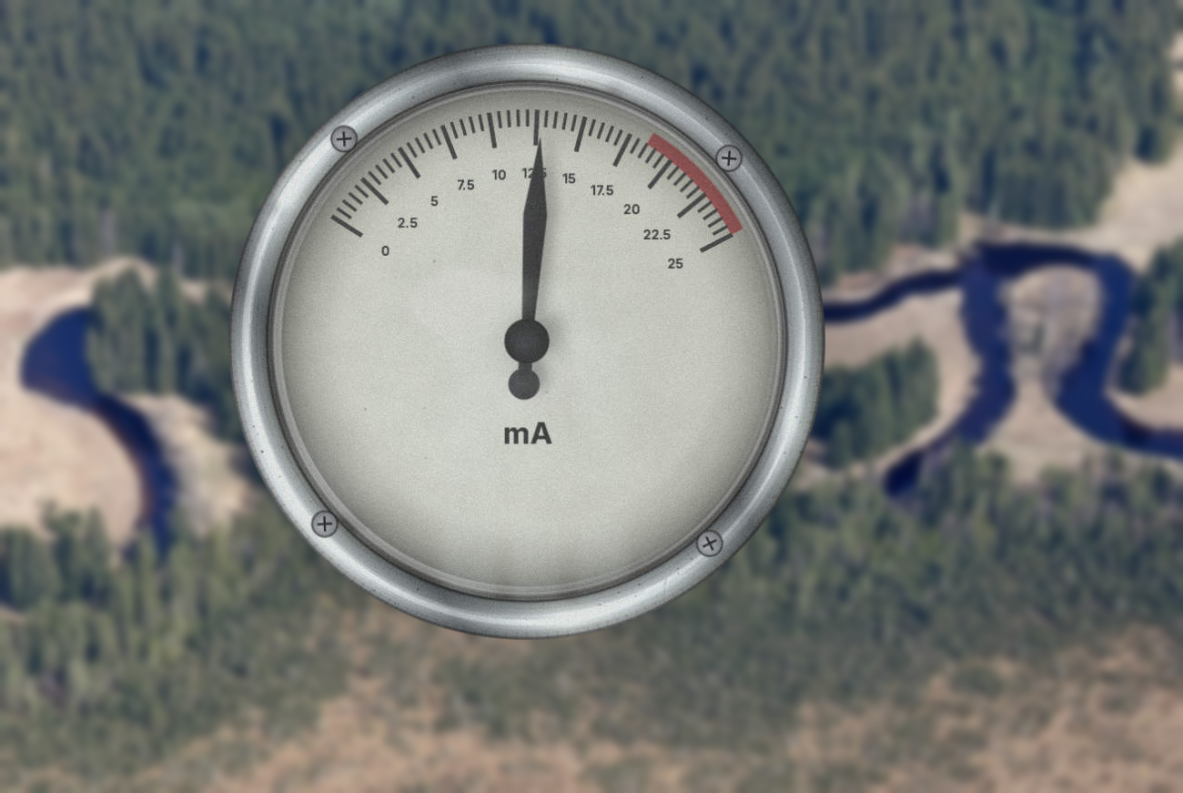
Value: 12.75 mA
